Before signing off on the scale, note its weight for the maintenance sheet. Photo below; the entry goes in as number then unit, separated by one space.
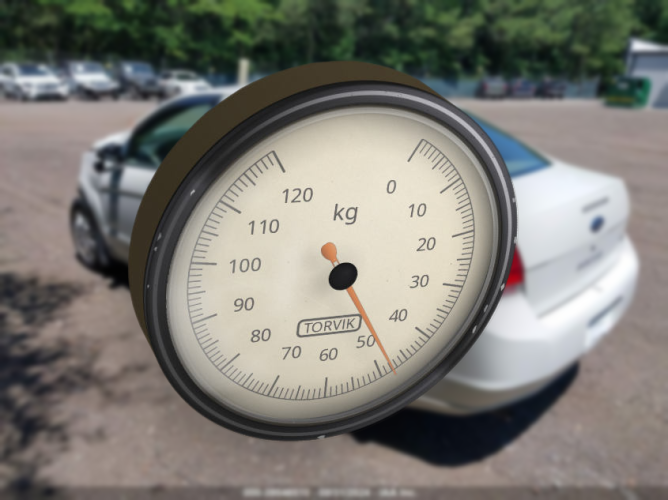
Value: 48 kg
